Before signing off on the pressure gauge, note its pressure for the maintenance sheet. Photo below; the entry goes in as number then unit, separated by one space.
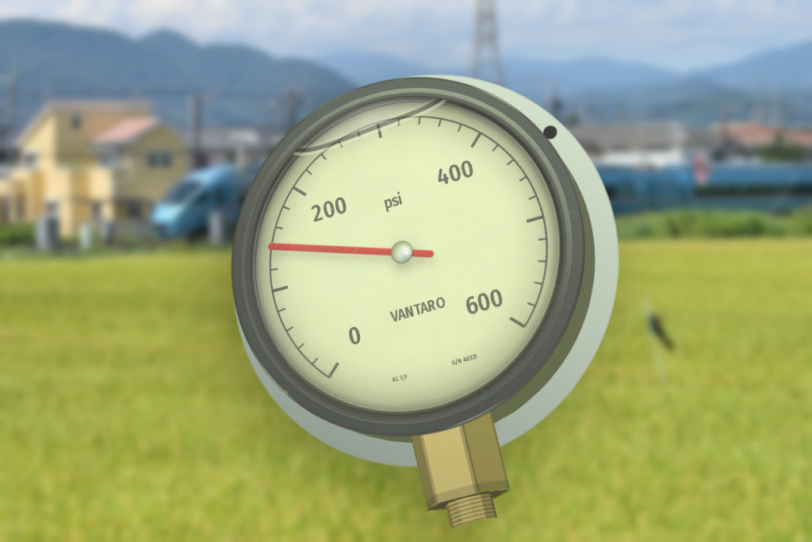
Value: 140 psi
